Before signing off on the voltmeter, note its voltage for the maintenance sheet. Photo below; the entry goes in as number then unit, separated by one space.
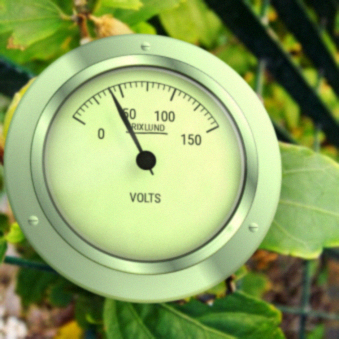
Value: 40 V
